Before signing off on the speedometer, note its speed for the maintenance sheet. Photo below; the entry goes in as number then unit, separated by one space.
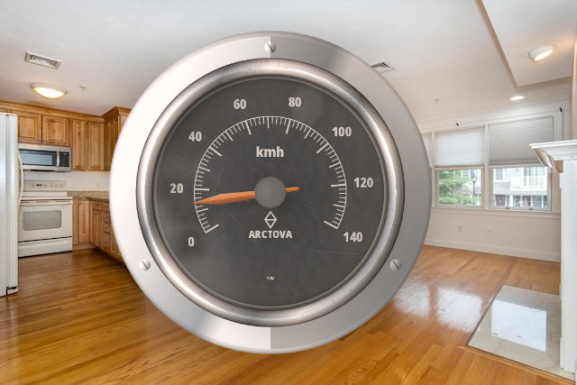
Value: 14 km/h
